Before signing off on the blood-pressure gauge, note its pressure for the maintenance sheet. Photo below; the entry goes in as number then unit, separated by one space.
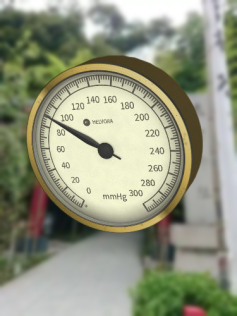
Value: 90 mmHg
